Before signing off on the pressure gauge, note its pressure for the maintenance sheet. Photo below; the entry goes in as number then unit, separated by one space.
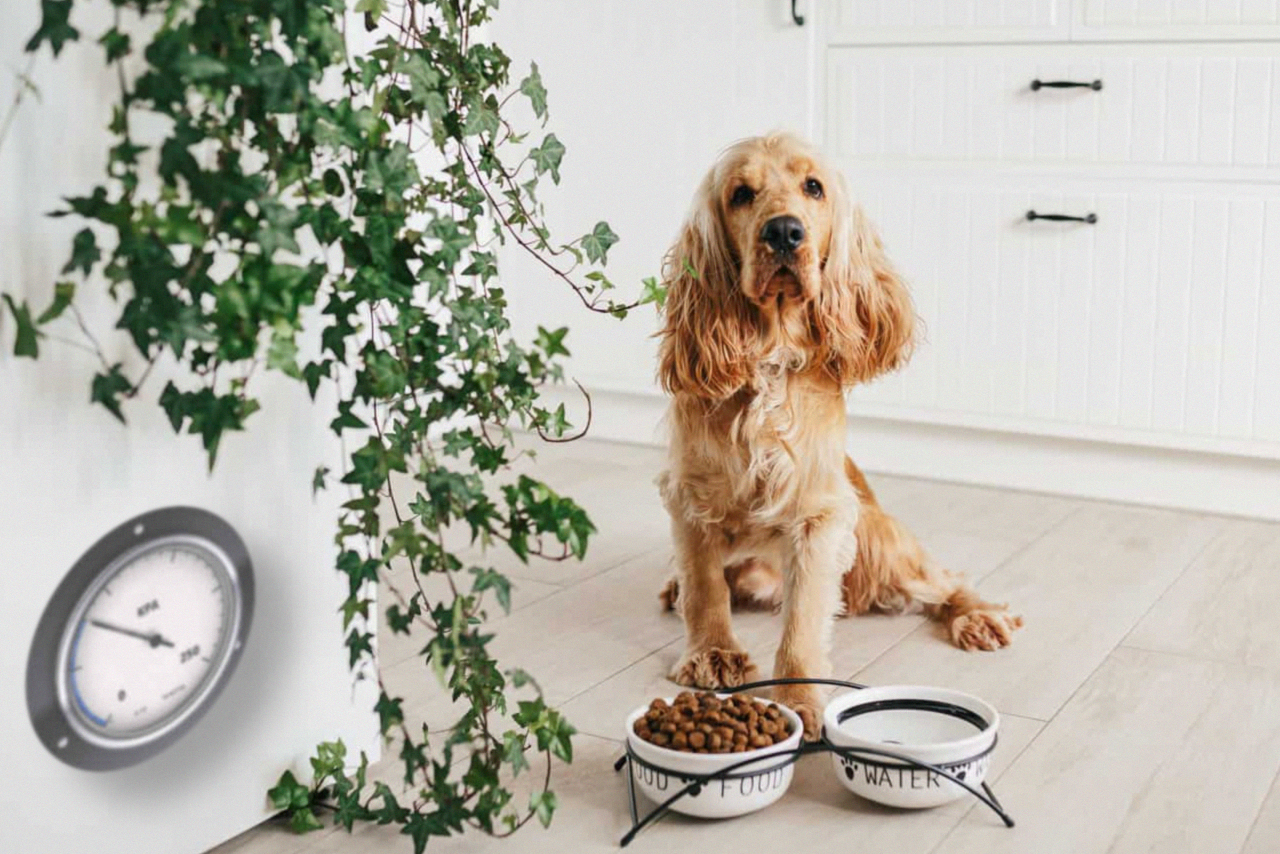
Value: 80 kPa
